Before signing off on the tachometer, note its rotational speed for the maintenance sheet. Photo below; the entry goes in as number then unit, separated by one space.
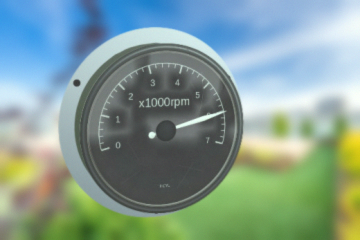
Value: 6000 rpm
